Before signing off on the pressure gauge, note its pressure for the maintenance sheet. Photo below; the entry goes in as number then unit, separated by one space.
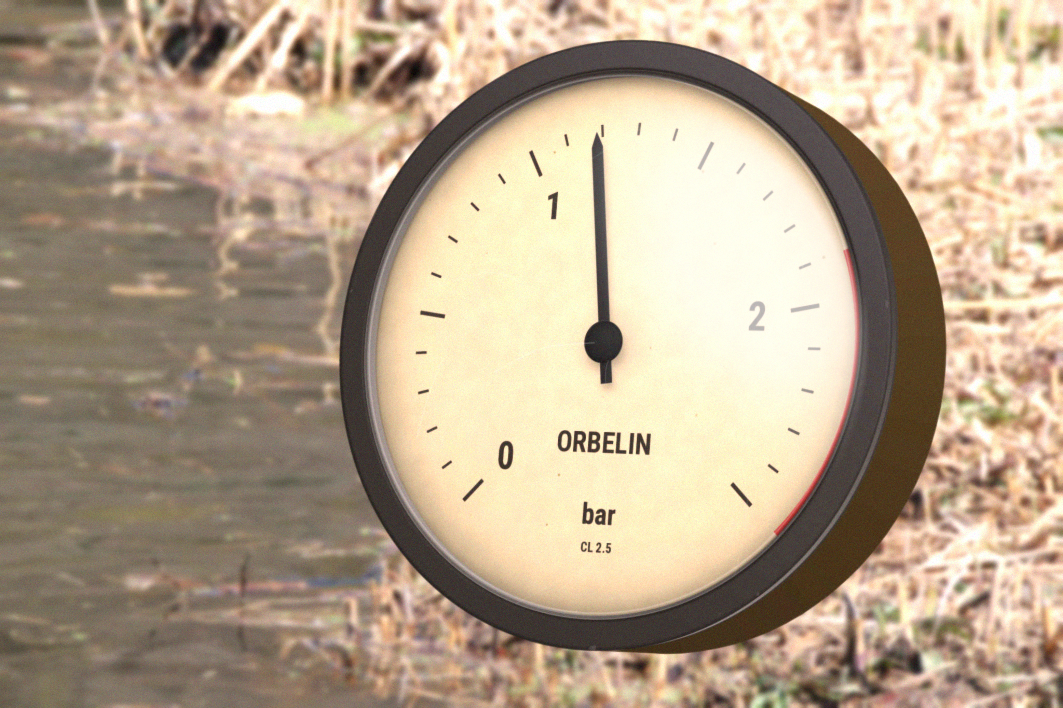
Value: 1.2 bar
